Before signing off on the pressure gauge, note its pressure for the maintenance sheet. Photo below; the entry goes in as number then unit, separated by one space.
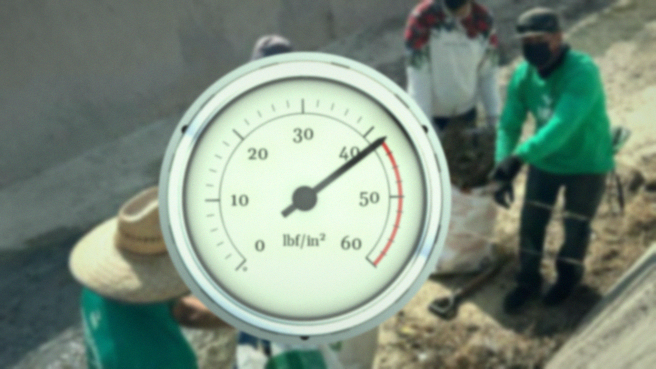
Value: 42 psi
